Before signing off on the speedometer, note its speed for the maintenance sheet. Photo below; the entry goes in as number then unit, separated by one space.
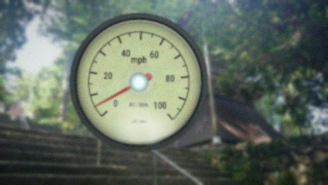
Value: 5 mph
